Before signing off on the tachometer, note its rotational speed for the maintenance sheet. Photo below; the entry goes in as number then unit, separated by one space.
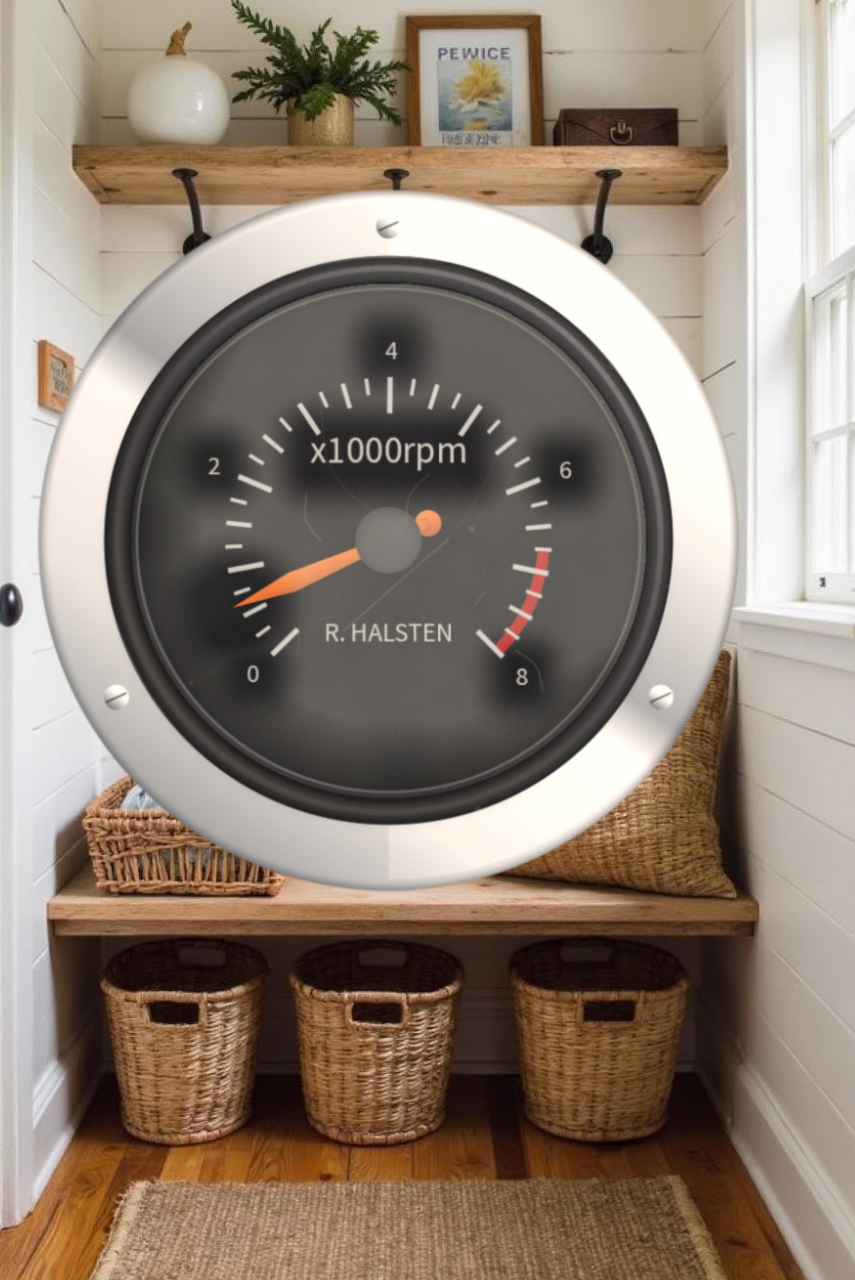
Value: 625 rpm
